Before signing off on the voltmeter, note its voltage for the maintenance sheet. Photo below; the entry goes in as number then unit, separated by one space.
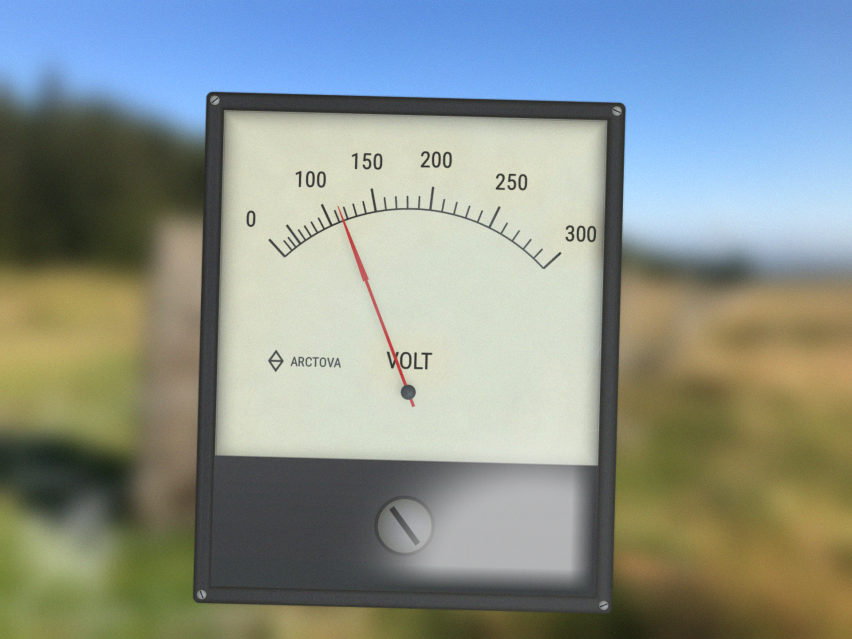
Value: 115 V
